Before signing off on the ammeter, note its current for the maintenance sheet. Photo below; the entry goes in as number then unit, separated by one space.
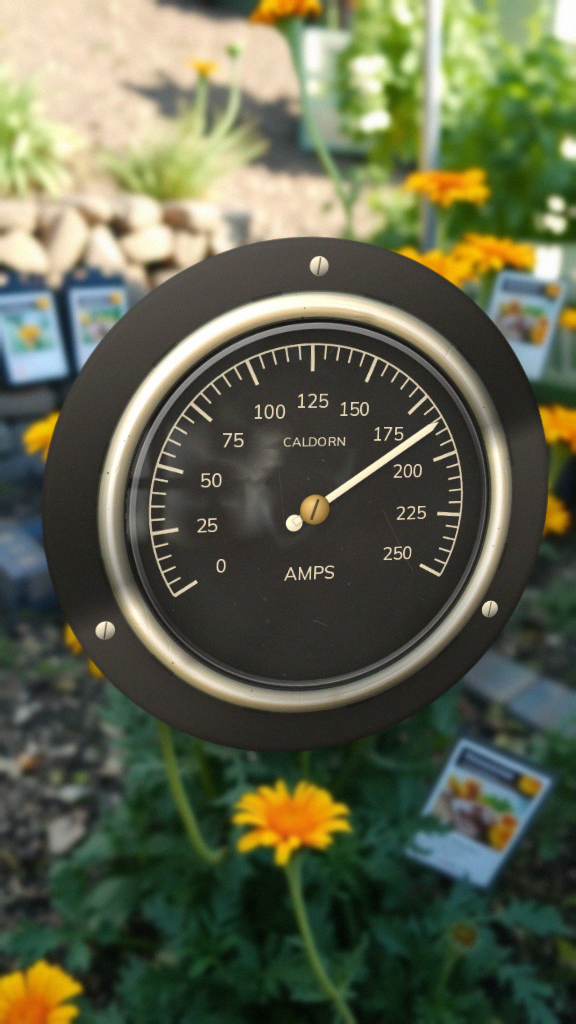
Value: 185 A
